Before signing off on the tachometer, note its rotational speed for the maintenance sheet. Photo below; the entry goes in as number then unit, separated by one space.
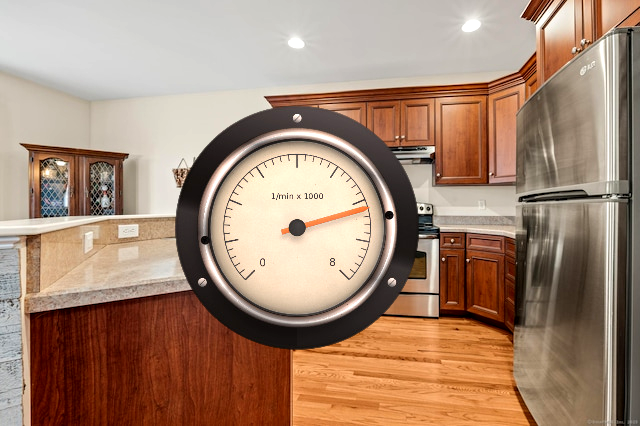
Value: 6200 rpm
